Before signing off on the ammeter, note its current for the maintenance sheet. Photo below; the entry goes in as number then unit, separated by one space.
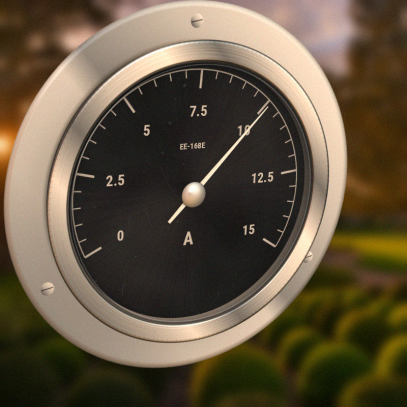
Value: 10 A
